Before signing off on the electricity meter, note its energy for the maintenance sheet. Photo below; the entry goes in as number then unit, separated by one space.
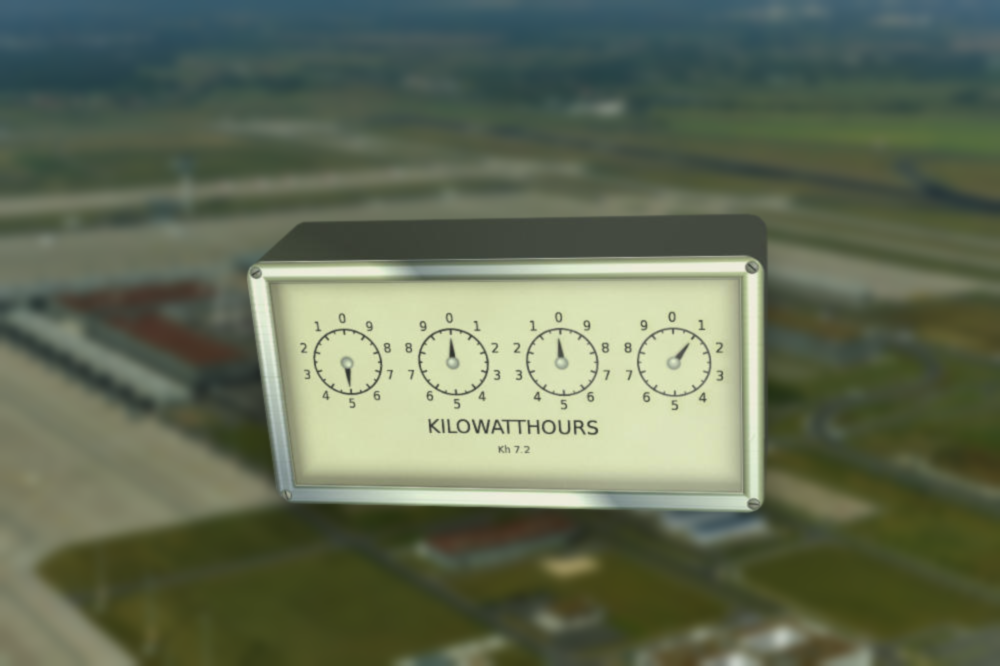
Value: 5001 kWh
